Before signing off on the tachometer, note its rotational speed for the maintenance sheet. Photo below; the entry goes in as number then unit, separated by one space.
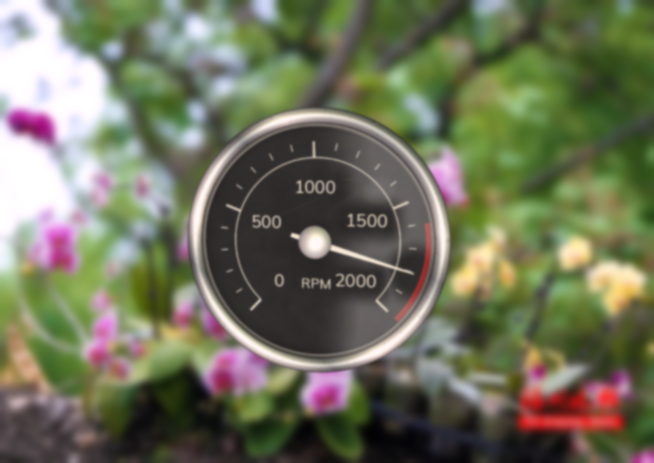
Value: 1800 rpm
